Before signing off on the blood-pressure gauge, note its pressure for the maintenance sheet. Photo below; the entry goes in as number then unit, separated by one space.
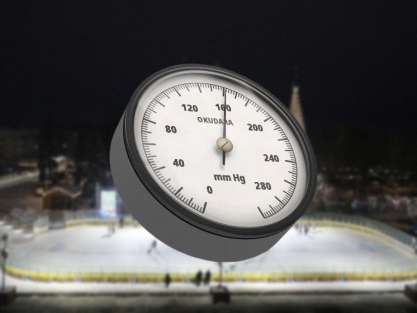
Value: 160 mmHg
